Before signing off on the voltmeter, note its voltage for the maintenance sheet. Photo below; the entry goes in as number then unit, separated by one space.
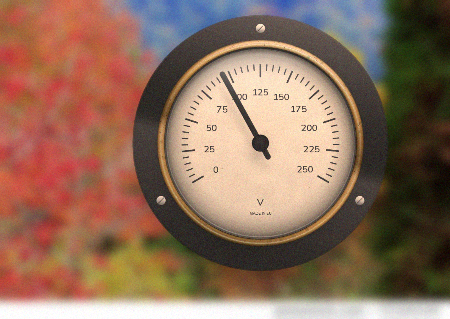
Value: 95 V
